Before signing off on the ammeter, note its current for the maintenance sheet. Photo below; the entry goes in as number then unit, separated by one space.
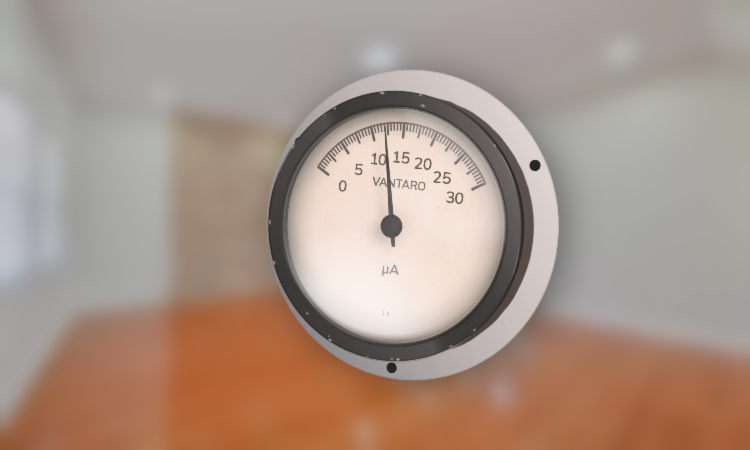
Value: 12.5 µA
